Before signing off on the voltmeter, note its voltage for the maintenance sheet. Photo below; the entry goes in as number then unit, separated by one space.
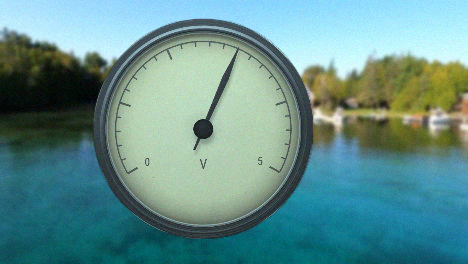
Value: 3 V
